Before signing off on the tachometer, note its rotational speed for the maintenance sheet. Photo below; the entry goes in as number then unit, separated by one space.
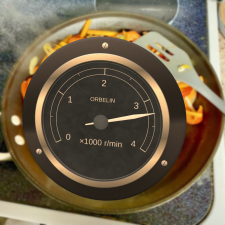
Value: 3250 rpm
